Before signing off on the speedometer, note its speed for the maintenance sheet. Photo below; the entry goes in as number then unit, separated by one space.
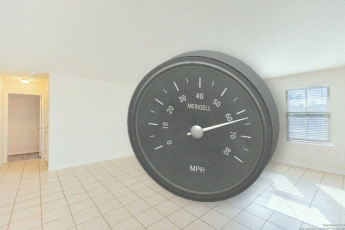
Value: 62.5 mph
